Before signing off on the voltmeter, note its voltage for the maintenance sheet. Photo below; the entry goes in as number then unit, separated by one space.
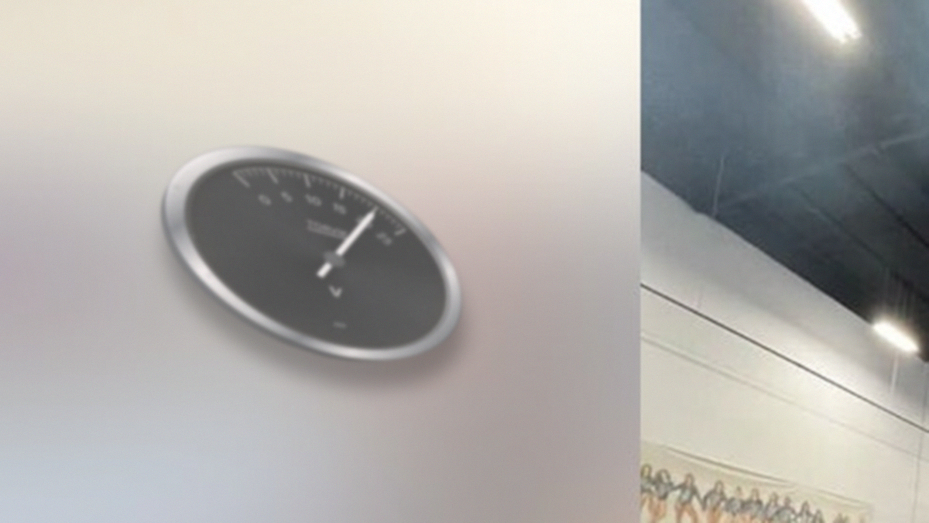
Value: 20 V
